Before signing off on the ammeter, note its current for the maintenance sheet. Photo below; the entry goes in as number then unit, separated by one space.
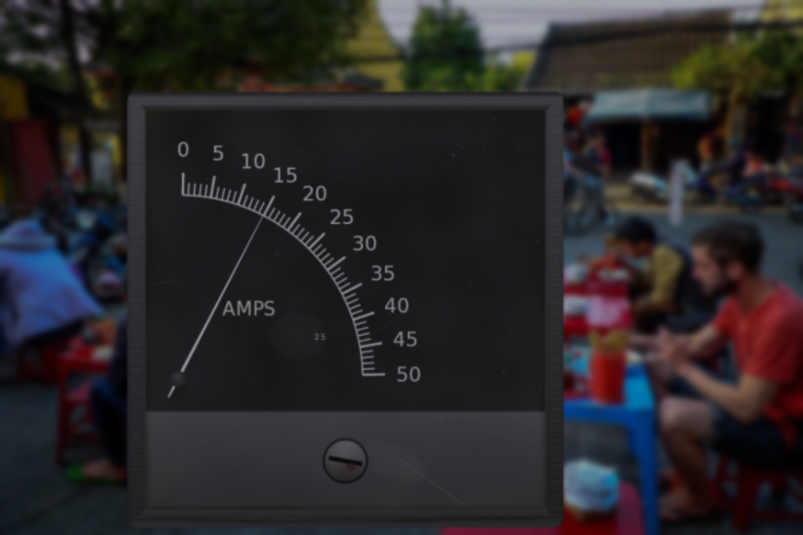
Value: 15 A
